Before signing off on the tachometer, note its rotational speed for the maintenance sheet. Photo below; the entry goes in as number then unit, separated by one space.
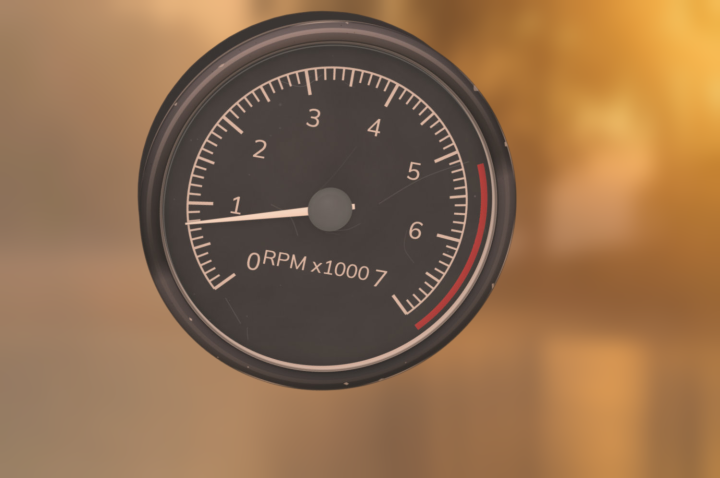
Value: 800 rpm
